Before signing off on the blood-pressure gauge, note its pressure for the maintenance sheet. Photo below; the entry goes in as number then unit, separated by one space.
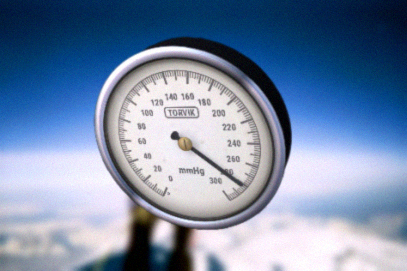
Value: 280 mmHg
